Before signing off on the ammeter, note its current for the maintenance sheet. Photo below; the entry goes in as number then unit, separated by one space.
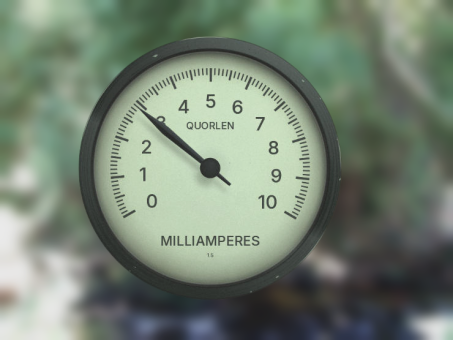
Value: 2.9 mA
